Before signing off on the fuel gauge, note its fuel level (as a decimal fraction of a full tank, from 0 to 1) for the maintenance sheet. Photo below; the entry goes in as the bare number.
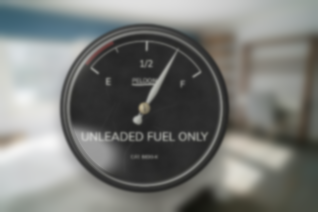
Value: 0.75
